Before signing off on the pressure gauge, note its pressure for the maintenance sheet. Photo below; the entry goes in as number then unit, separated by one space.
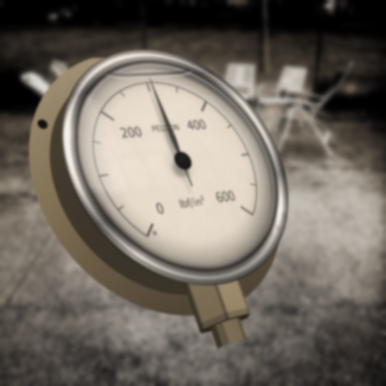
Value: 300 psi
